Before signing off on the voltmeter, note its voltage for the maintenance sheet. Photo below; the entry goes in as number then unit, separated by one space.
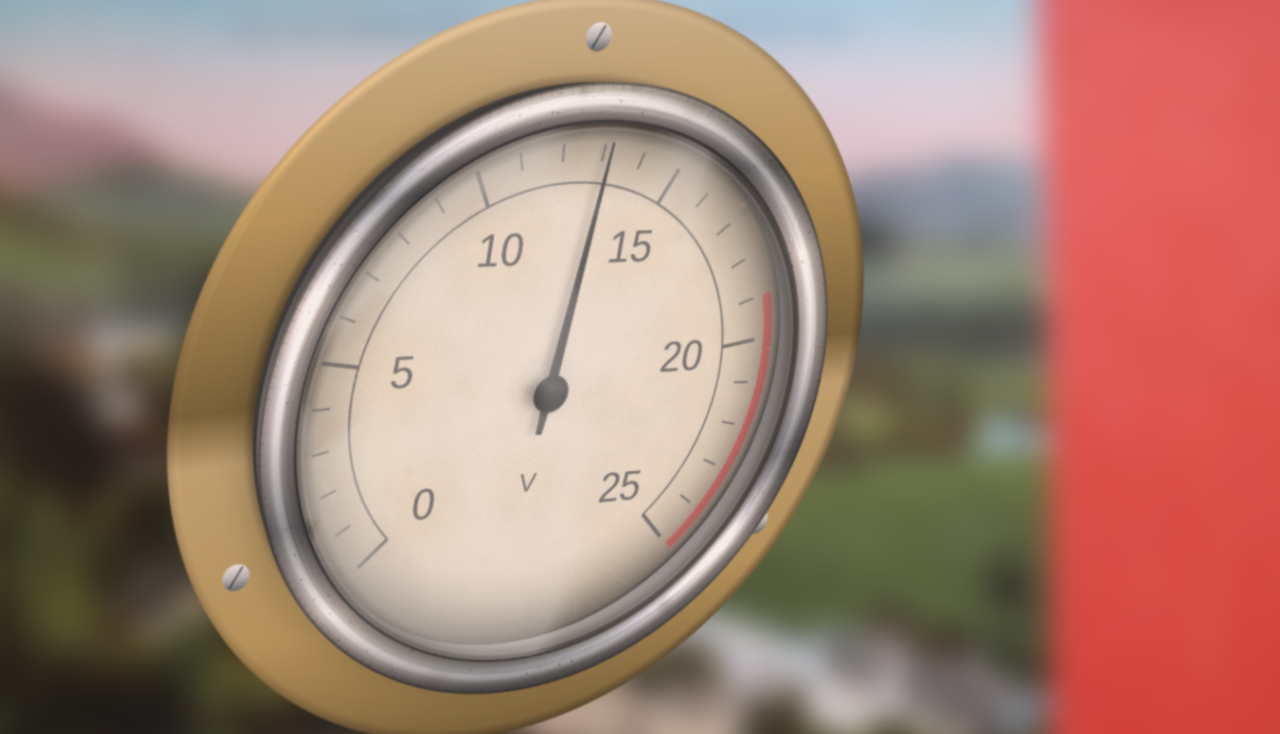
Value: 13 V
